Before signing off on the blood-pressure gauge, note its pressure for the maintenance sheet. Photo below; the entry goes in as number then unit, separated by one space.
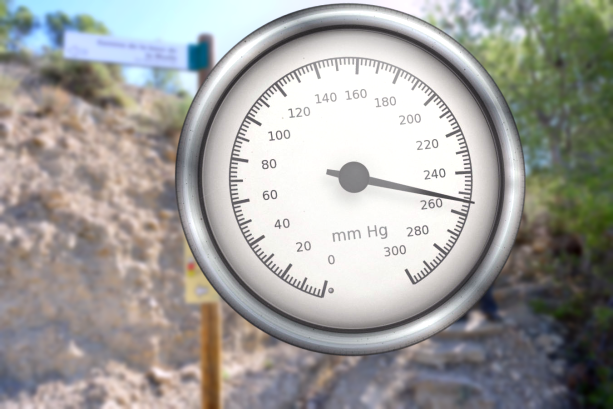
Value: 254 mmHg
